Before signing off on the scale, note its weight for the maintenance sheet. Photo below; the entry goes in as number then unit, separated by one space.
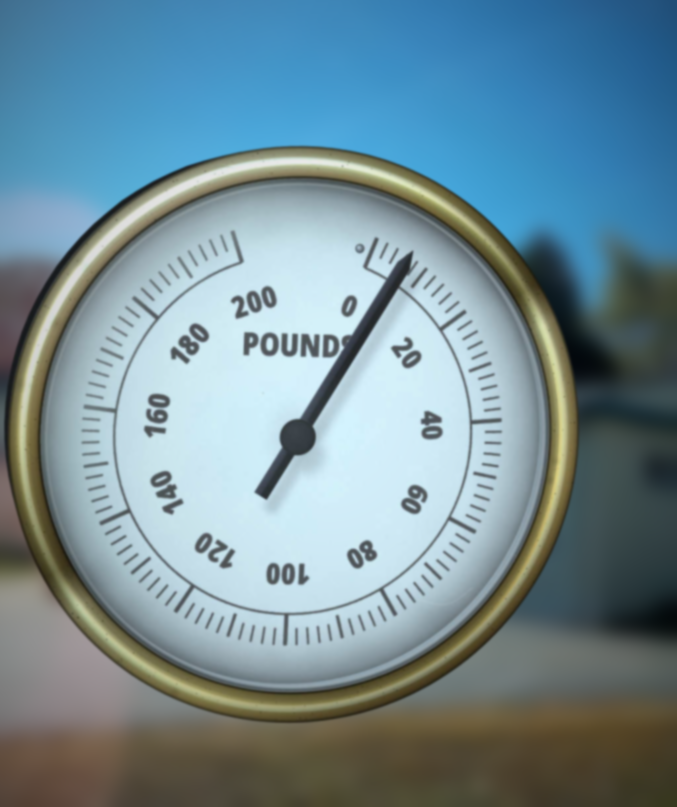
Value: 6 lb
